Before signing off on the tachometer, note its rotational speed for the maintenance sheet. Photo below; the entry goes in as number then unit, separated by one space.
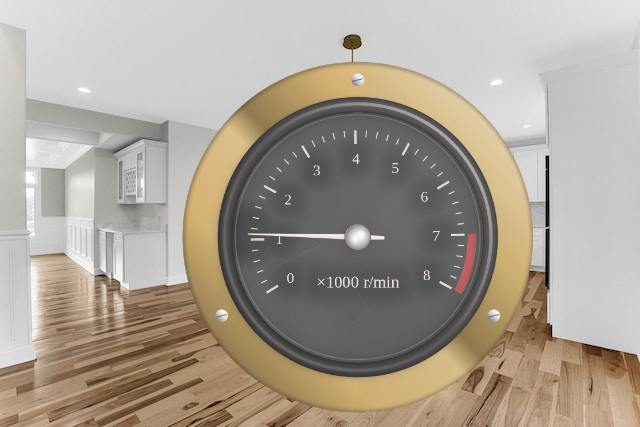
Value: 1100 rpm
